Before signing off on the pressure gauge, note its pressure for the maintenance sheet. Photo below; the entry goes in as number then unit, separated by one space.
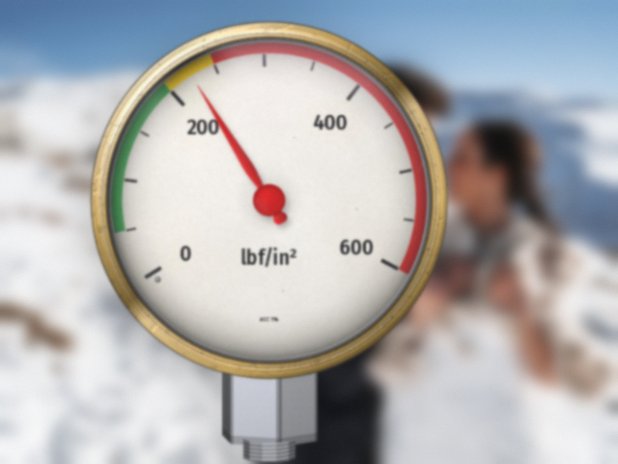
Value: 225 psi
